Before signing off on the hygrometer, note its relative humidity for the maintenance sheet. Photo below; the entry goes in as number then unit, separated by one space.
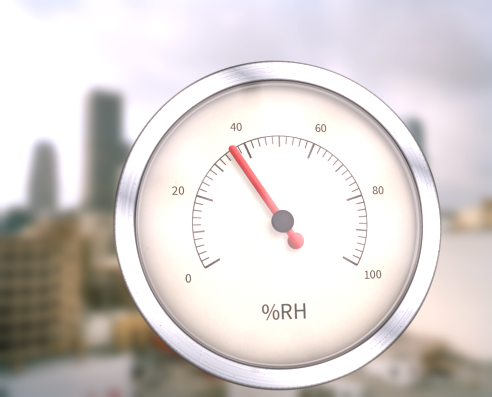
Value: 36 %
